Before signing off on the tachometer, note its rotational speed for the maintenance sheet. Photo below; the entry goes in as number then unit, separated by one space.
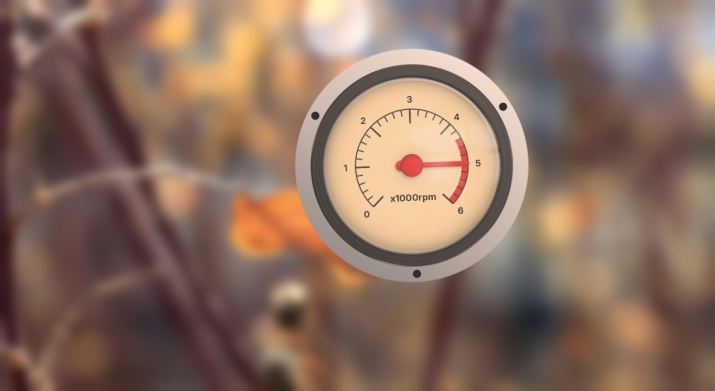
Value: 5000 rpm
